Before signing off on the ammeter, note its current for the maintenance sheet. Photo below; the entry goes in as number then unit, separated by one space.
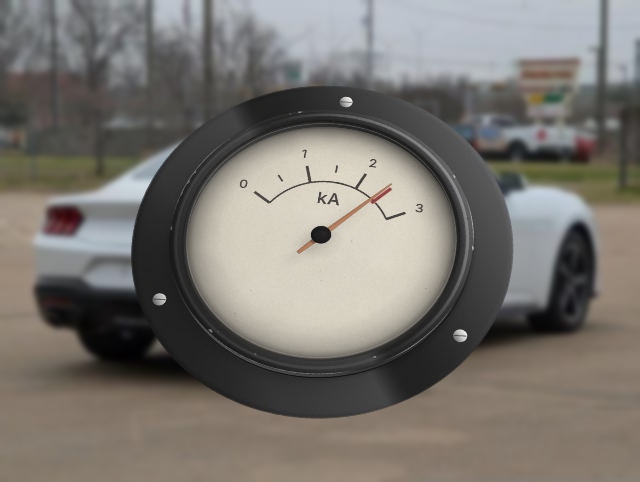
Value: 2.5 kA
